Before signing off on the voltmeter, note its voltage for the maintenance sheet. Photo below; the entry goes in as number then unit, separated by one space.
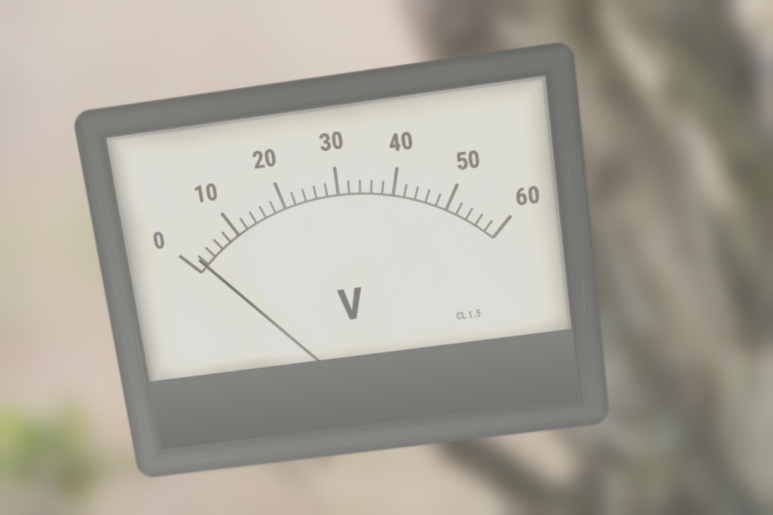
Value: 2 V
